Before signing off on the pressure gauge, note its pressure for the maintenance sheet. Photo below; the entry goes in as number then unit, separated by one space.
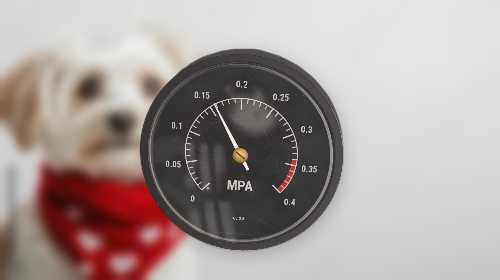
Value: 0.16 MPa
